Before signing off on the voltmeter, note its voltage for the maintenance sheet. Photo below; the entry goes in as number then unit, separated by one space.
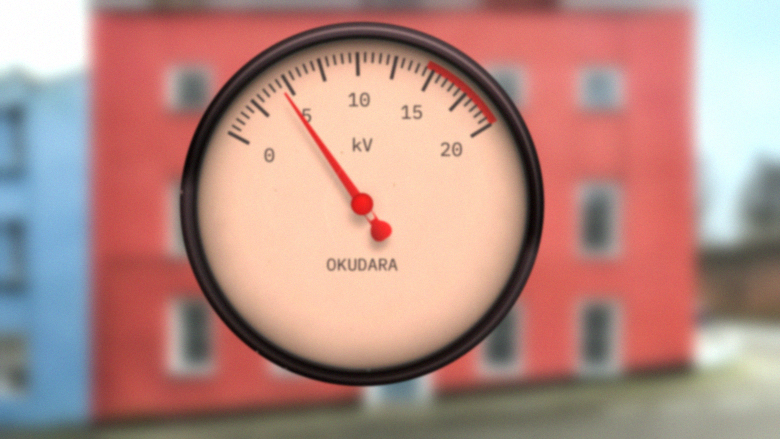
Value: 4.5 kV
